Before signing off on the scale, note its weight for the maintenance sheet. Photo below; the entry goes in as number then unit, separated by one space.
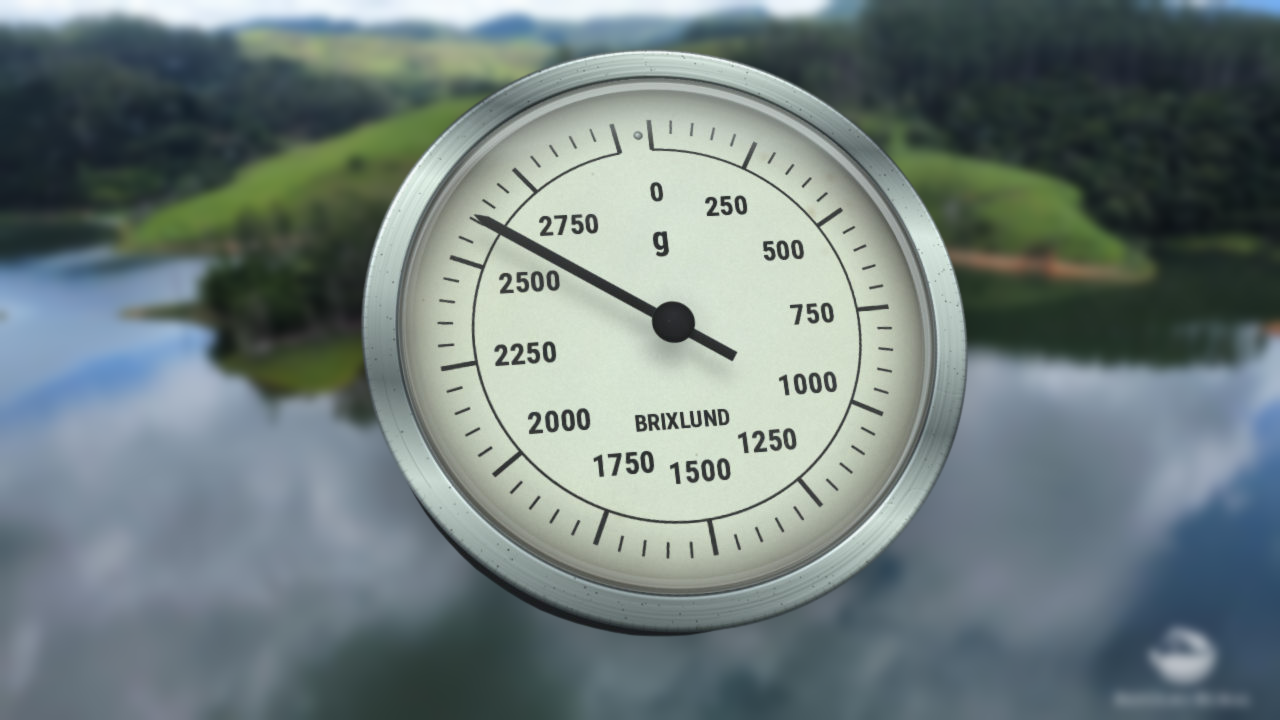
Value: 2600 g
